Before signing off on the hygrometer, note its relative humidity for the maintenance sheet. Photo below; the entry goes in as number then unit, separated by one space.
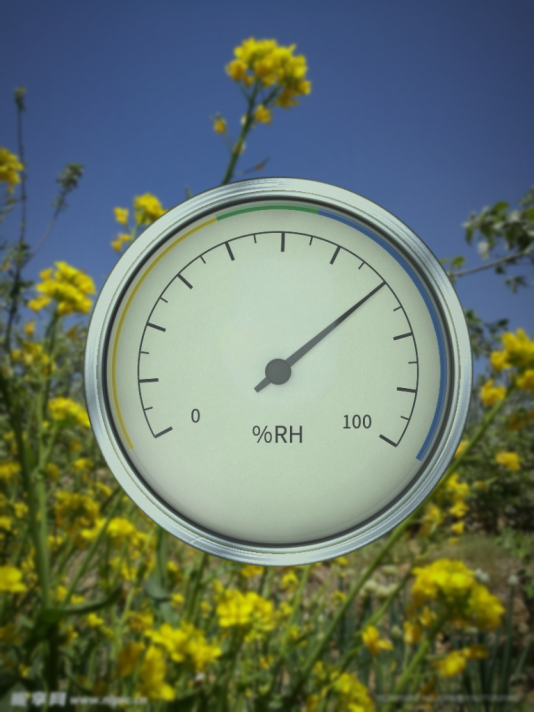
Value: 70 %
